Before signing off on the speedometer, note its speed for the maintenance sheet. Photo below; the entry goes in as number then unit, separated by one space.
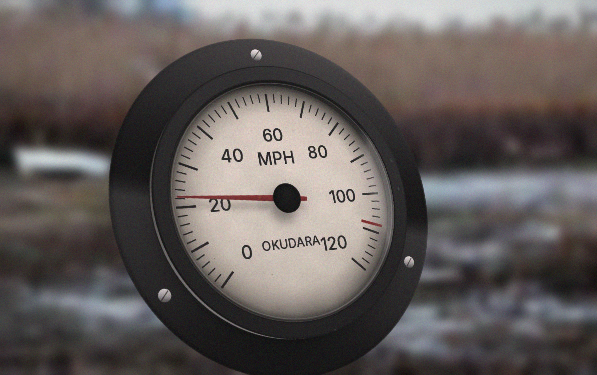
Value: 22 mph
